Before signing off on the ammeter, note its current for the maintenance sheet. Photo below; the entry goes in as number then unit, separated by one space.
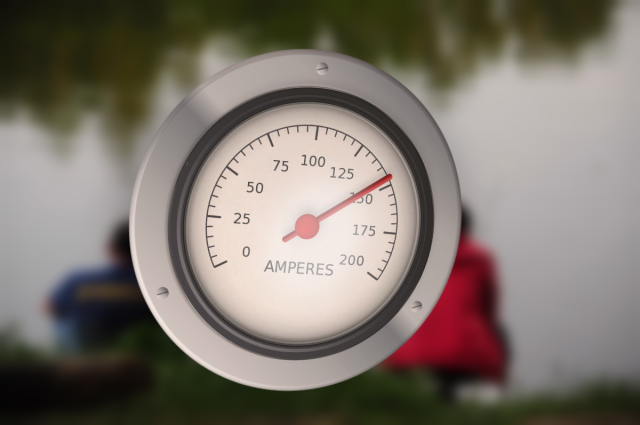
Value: 145 A
